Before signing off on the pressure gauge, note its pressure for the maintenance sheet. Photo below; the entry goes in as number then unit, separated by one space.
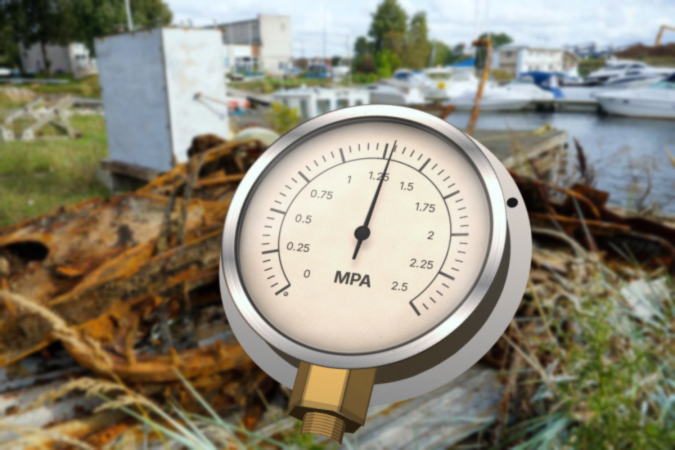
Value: 1.3 MPa
